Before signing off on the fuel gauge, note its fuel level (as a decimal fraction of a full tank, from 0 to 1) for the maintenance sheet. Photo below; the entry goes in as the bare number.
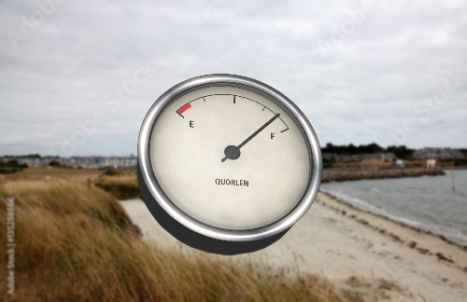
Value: 0.875
